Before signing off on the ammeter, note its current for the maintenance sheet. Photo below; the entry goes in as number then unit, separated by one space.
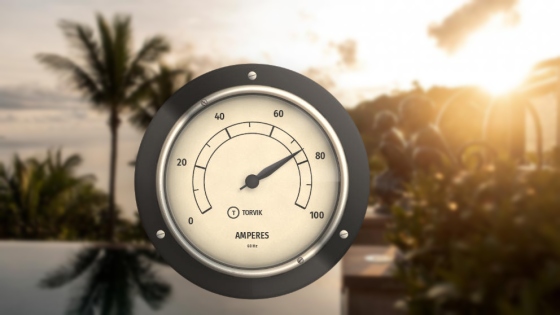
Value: 75 A
